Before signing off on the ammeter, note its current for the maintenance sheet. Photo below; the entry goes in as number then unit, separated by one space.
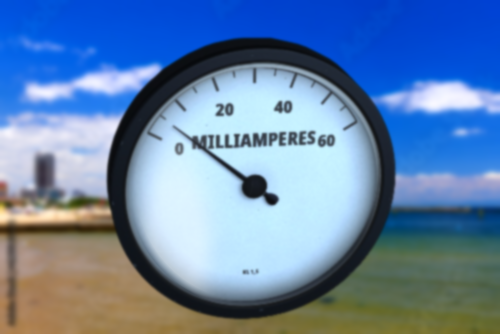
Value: 5 mA
